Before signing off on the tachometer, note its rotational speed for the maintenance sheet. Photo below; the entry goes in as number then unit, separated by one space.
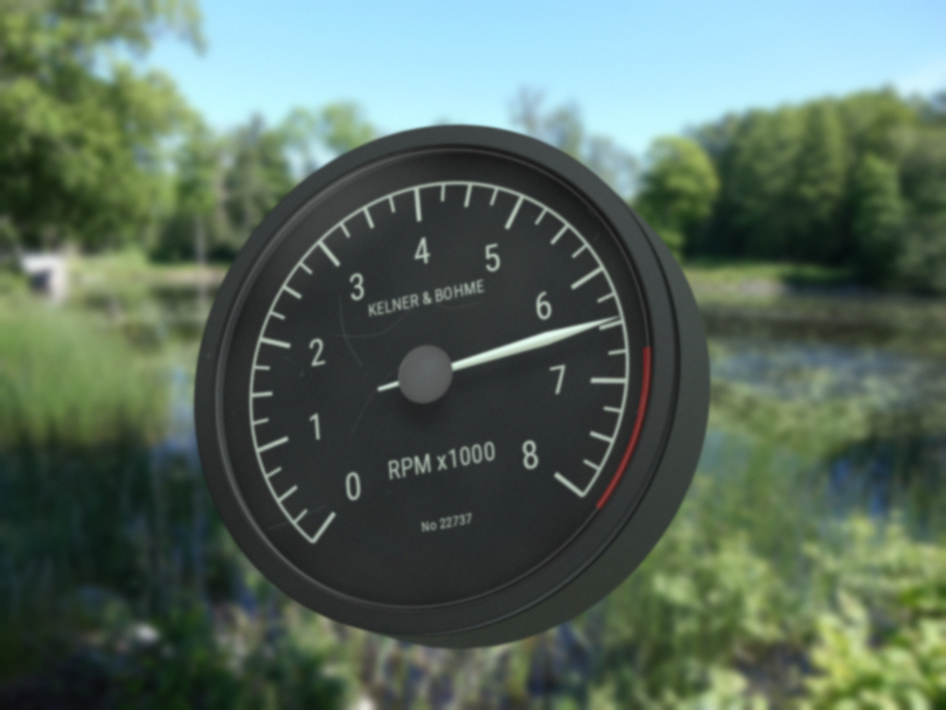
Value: 6500 rpm
